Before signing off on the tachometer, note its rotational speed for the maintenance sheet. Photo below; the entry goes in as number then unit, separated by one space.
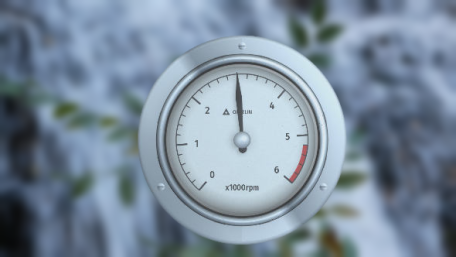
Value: 3000 rpm
